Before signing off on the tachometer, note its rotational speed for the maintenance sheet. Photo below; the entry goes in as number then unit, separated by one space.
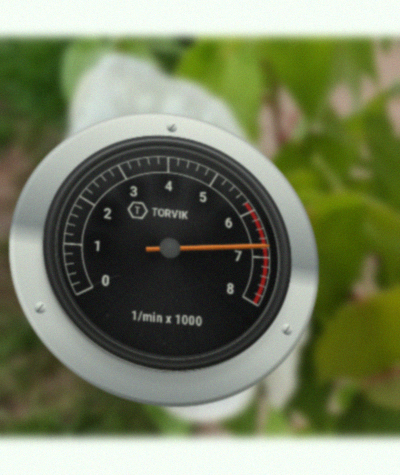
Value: 6800 rpm
